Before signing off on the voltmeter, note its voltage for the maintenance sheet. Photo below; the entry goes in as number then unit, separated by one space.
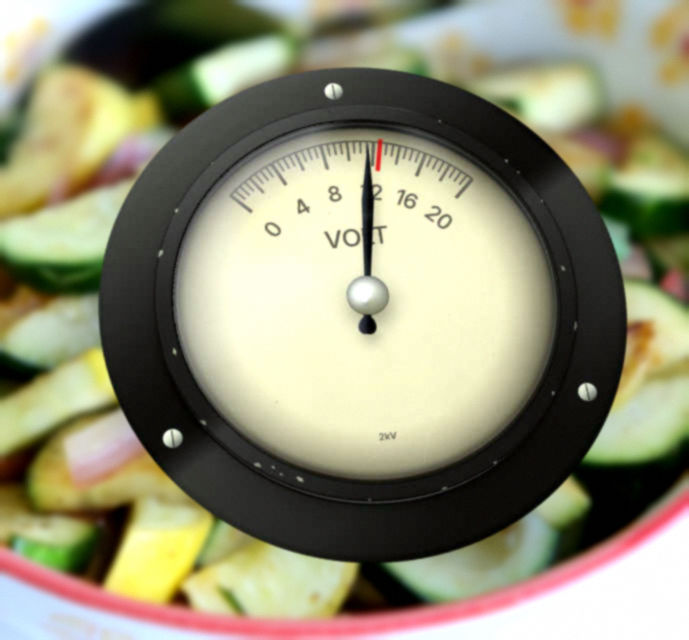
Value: 11.5 V
